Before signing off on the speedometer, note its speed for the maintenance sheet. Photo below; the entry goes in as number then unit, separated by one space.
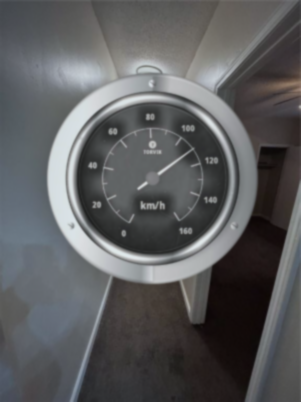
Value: 110 km/h
